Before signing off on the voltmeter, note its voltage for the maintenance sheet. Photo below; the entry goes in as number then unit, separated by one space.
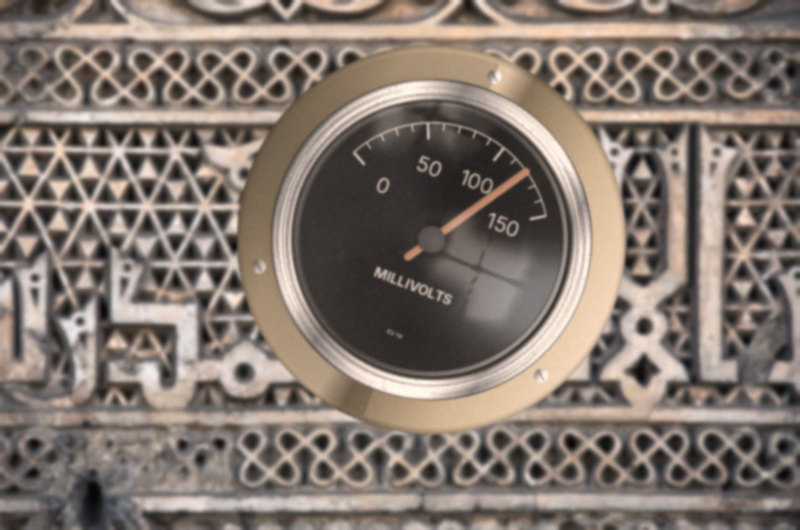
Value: 120 mV
